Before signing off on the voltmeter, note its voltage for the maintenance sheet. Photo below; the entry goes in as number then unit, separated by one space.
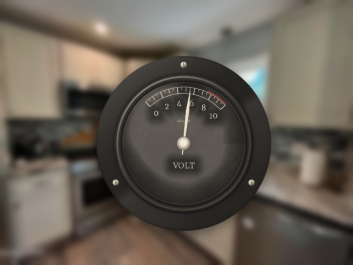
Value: 5.5 V
